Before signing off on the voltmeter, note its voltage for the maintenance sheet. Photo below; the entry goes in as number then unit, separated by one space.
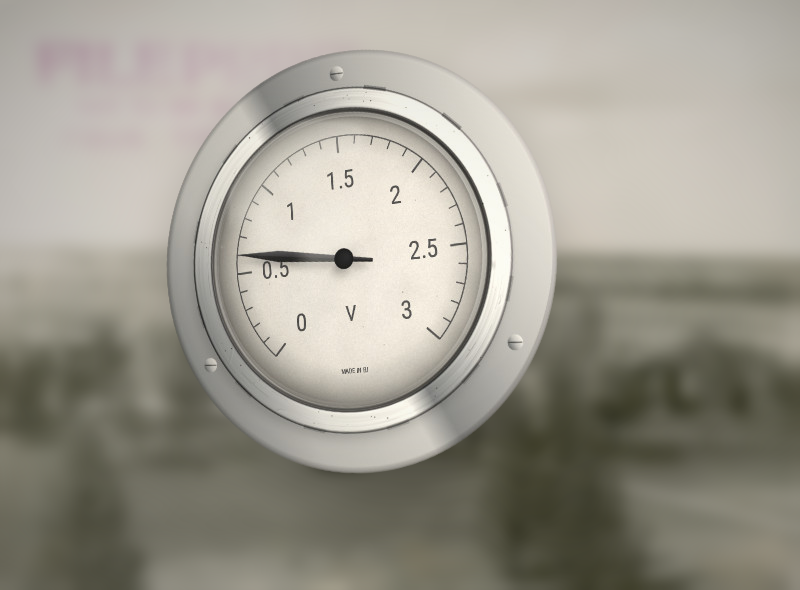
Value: 0.6 V
